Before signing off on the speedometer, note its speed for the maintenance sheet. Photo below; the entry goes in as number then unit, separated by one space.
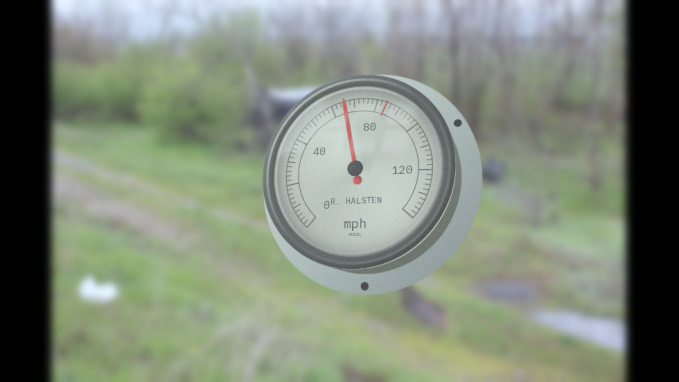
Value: 66 mph
